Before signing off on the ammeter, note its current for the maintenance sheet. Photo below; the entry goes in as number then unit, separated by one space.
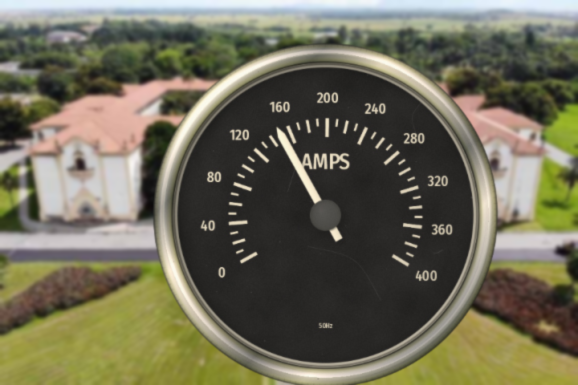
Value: 150 A
